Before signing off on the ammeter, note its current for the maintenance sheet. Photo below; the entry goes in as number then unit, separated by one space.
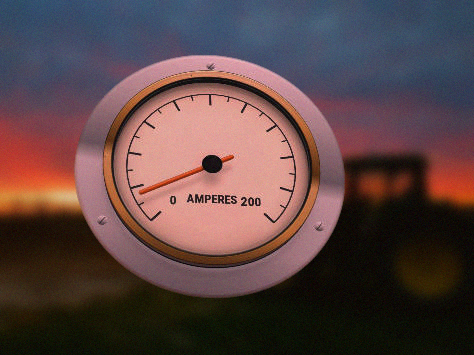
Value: 15 A
